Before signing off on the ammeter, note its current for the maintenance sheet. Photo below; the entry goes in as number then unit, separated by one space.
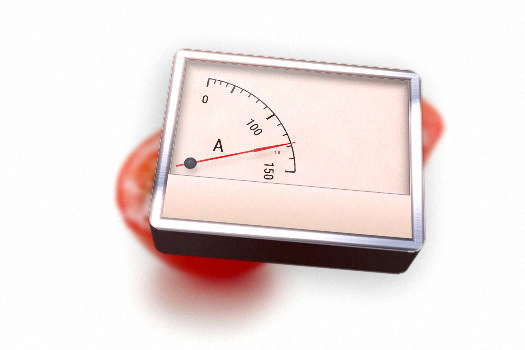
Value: 130 A
